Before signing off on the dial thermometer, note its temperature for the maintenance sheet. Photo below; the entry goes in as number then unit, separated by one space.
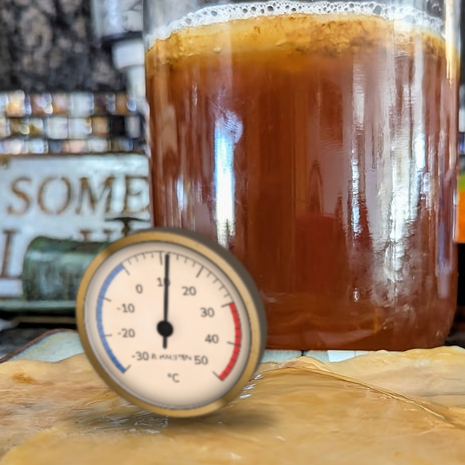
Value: 12 °C
